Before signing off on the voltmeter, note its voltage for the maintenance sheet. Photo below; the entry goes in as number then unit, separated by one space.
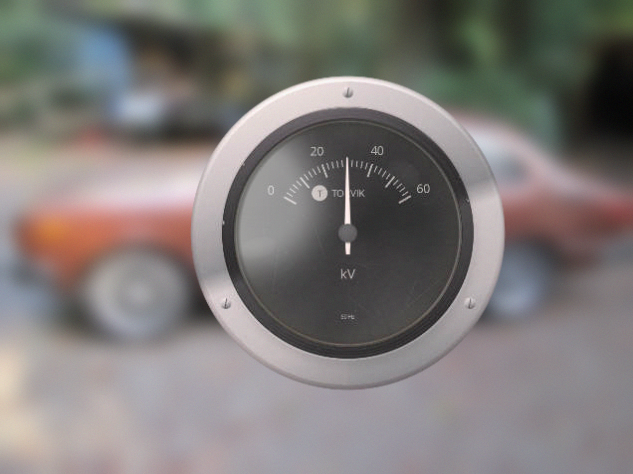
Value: 30 kV
